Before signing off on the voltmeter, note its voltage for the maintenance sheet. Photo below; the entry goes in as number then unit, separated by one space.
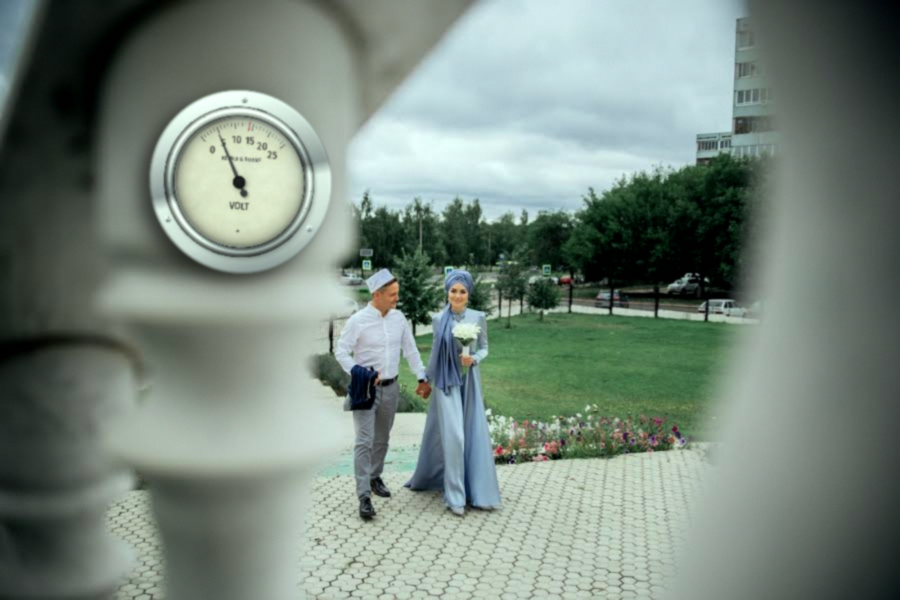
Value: 5 V
